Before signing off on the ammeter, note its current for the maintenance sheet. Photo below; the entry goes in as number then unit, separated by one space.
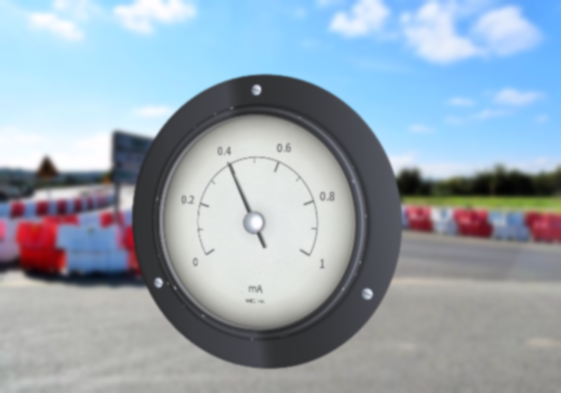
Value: 0.4 mA
